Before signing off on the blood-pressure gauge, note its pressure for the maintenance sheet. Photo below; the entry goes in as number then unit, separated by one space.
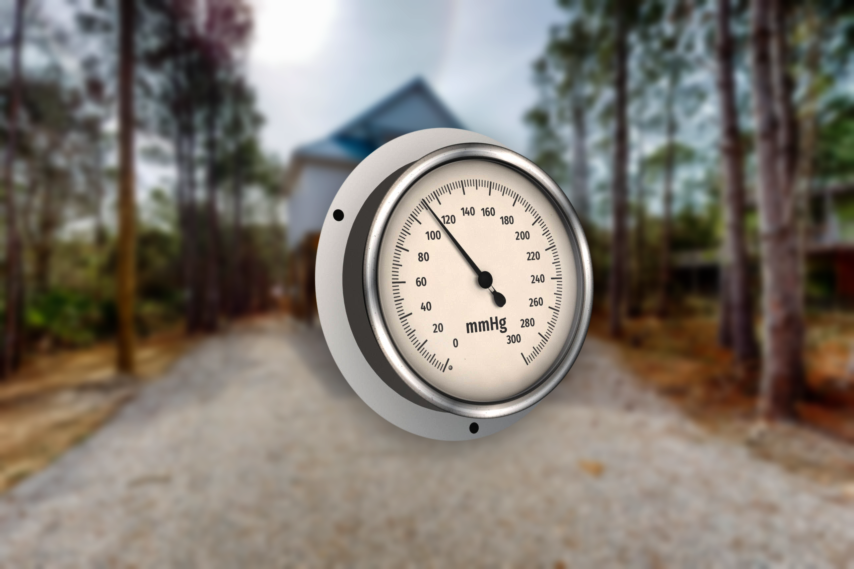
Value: 110 mmHg
